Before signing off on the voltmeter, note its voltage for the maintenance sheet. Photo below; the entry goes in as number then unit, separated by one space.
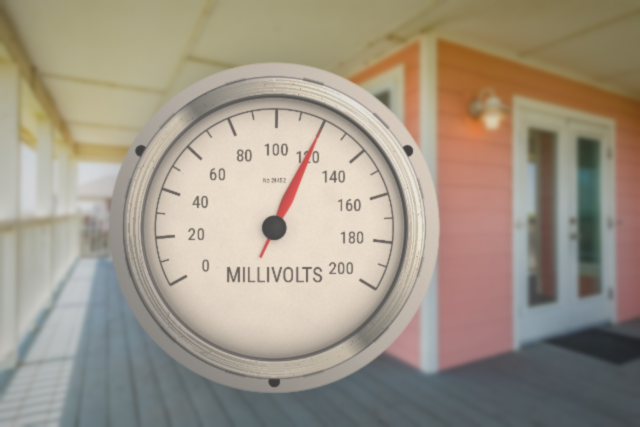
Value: 120 mV
